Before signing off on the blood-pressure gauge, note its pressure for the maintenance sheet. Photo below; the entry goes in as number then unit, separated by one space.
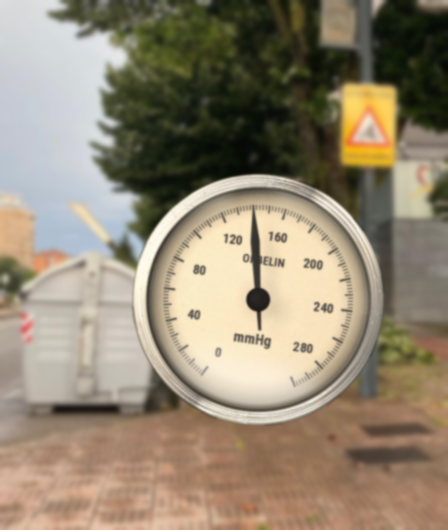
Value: 140 mmHg
